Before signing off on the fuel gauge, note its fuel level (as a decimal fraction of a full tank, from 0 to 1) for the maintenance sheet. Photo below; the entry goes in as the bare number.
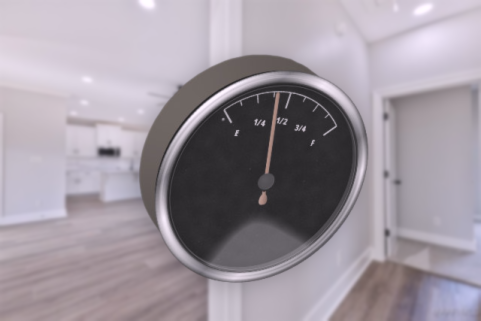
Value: 0.375
